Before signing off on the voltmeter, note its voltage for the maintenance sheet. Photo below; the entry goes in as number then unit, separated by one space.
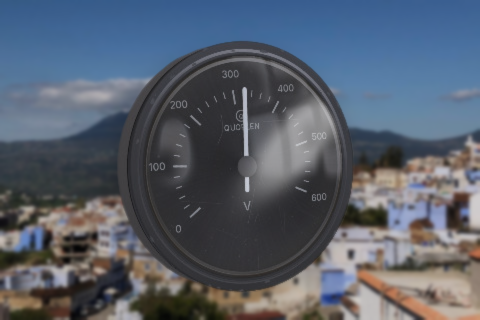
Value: 320 V
